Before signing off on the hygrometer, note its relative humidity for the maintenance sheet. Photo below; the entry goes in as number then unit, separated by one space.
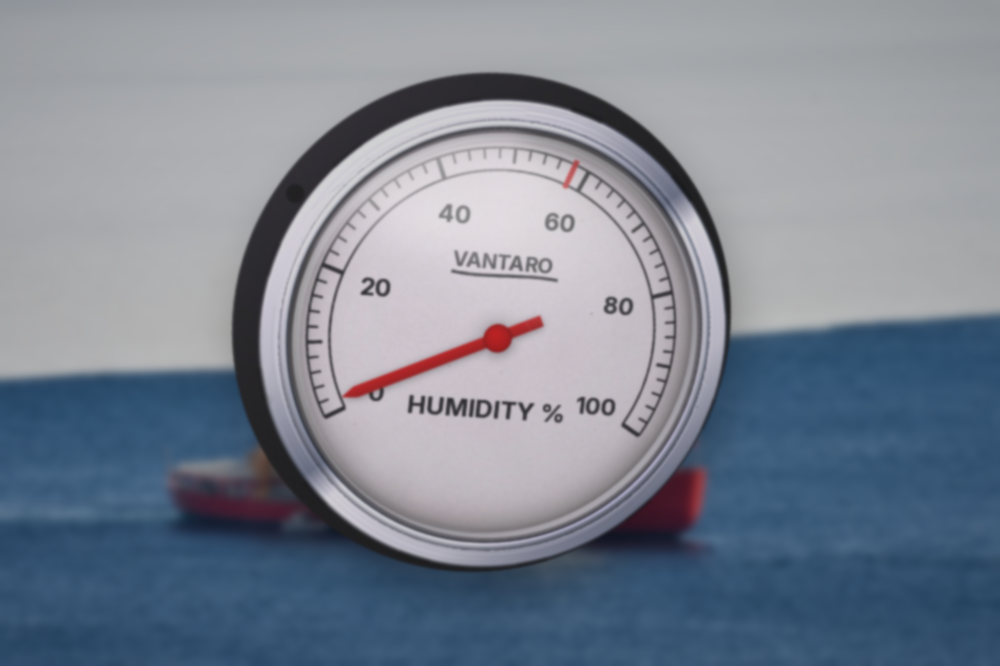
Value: 2 %
